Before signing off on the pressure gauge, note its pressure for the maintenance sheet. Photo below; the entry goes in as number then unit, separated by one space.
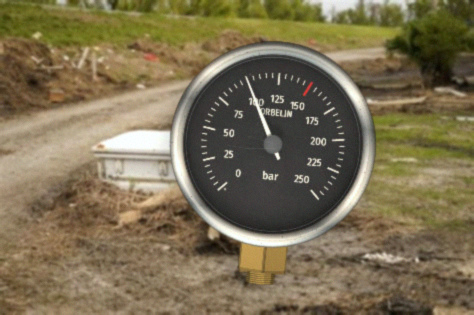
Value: 100 bar
